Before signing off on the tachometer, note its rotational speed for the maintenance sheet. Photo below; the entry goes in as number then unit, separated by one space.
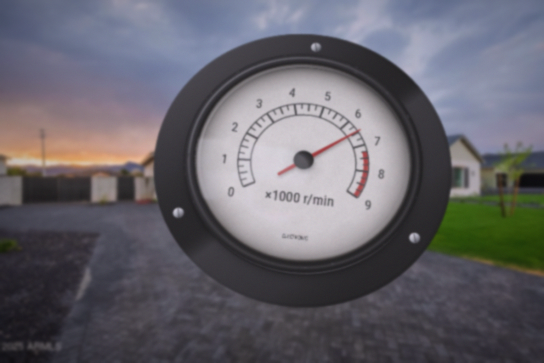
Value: 6500 rpm
